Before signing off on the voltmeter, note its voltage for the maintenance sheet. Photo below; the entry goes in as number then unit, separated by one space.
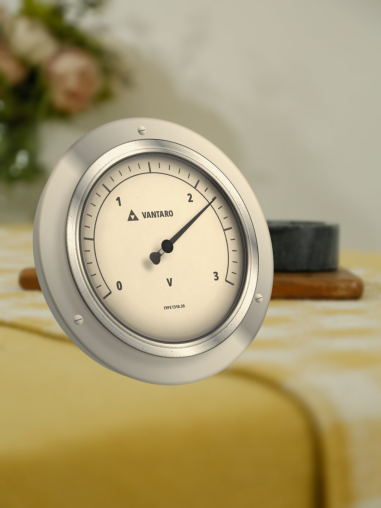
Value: 2.2 V
